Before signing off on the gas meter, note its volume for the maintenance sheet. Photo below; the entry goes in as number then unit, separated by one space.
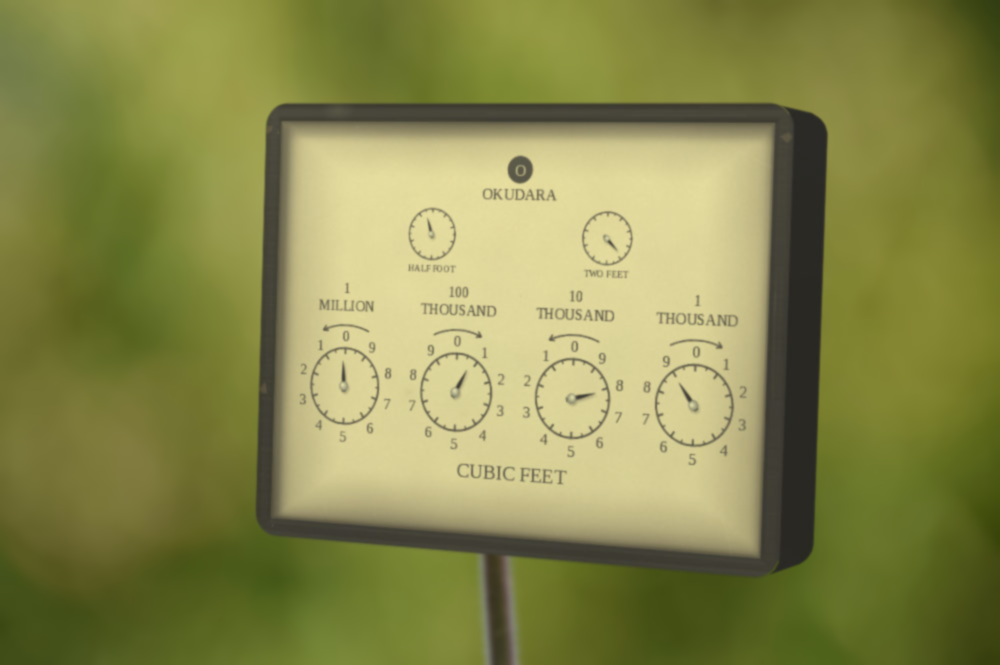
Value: 7900 ft³
